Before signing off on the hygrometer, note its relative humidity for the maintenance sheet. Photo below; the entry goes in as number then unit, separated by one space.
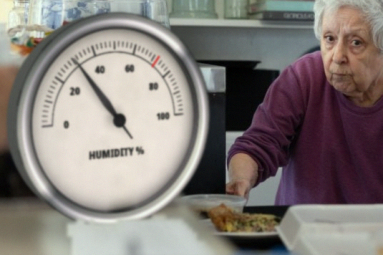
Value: 30 %
